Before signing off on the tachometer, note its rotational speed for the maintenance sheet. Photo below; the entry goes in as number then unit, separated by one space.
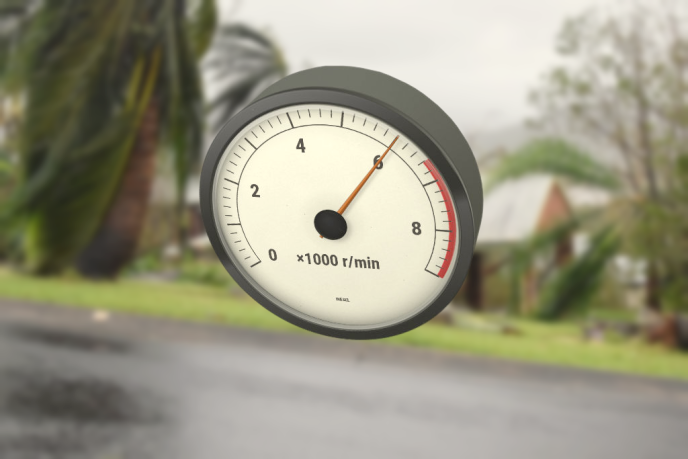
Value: 6000 rpm
